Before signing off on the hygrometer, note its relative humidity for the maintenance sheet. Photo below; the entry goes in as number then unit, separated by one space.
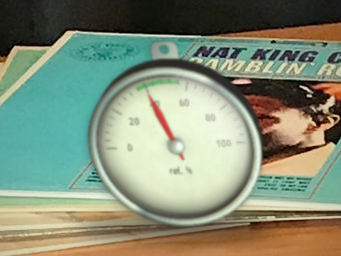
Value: 40 %
